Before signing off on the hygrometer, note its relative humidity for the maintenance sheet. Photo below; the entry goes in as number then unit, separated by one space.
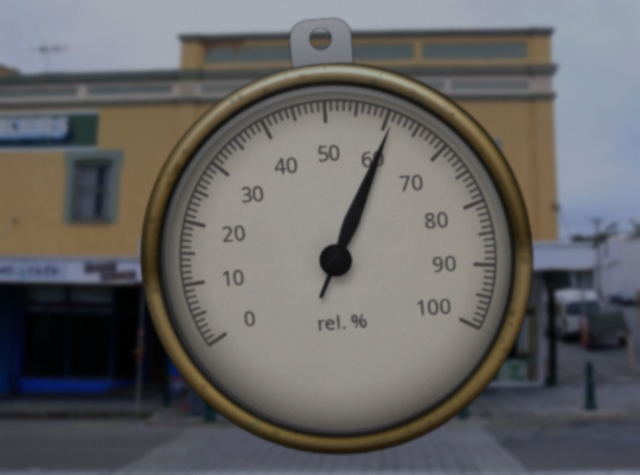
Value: 61 %
